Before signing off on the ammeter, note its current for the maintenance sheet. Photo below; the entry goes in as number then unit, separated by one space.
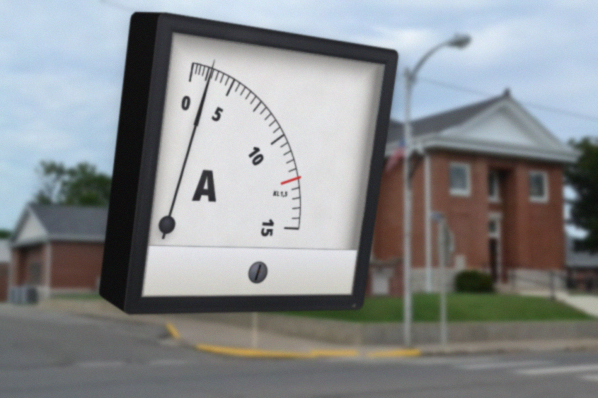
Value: 2.5 A
